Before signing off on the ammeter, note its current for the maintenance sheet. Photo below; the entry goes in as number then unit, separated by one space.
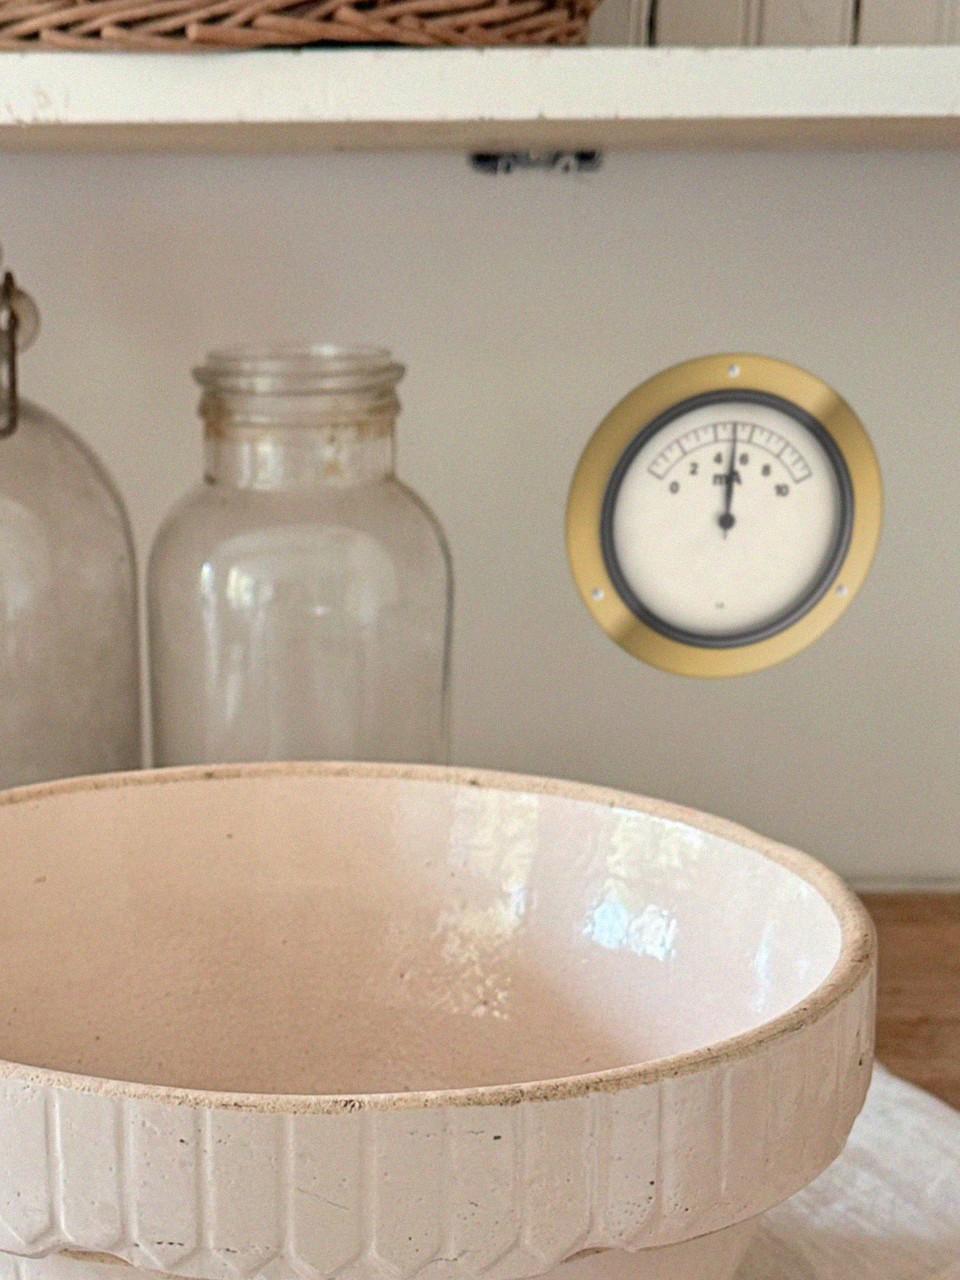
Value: 5 mA
